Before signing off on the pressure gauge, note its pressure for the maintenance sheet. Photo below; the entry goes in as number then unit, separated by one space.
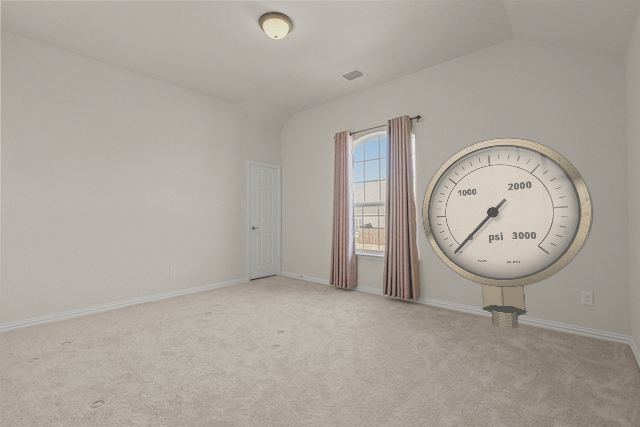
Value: 0 psi
